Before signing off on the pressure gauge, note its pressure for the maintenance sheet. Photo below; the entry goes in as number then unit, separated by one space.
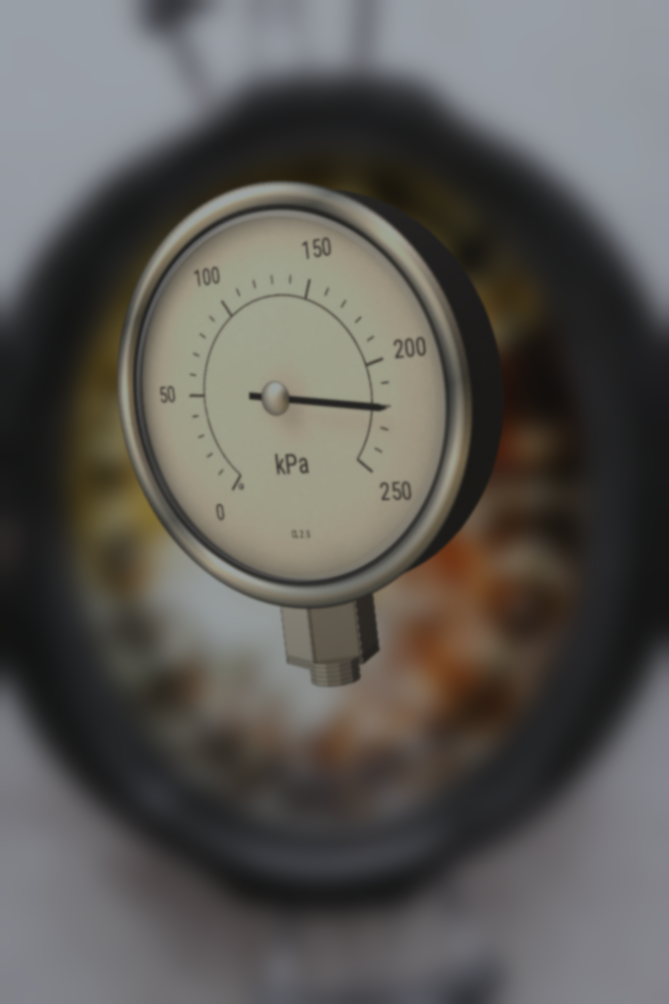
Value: 220 kPa
